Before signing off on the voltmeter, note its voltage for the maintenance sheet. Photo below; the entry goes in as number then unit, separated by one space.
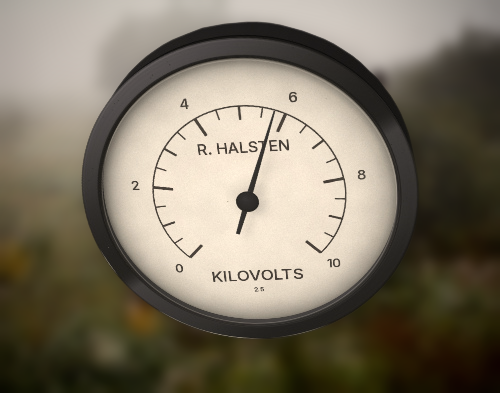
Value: 5.75 kV
